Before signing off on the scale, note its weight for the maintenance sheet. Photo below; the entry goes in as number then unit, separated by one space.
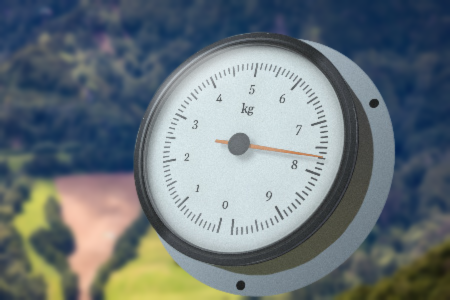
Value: 7.7 kg
